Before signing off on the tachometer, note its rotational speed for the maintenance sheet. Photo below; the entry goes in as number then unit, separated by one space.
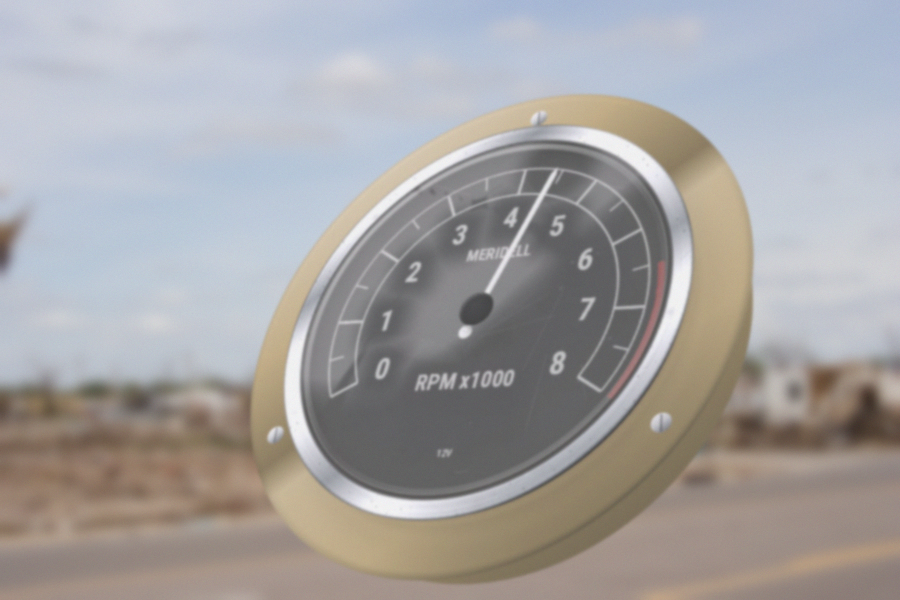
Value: 4500 rpm
